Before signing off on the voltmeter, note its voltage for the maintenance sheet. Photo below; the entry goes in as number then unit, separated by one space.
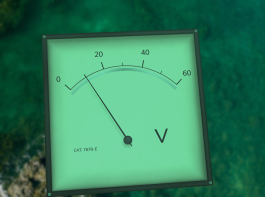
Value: 10 V
